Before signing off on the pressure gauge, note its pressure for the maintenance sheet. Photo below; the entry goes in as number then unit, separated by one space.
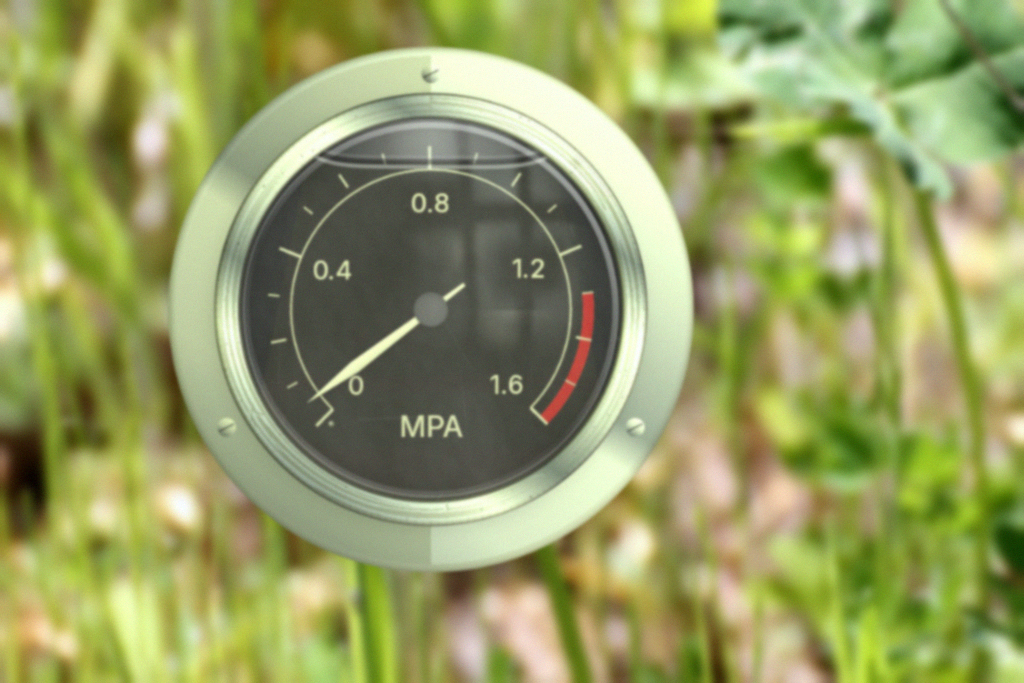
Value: 0.05 MPa
